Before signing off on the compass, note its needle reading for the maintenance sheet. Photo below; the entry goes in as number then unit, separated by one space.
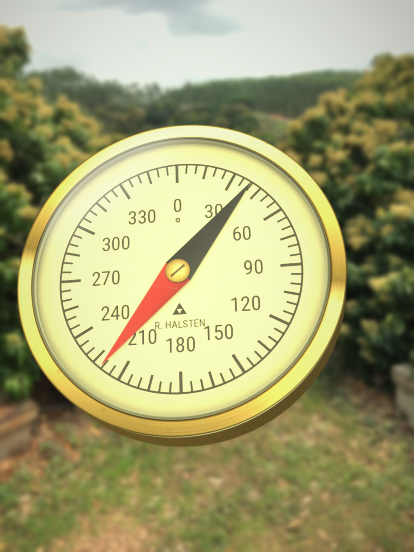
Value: 220 °
